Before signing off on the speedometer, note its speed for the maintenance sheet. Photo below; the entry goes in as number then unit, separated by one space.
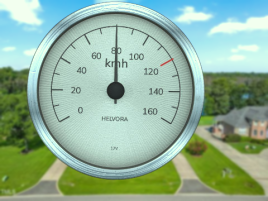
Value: 80 km/h
